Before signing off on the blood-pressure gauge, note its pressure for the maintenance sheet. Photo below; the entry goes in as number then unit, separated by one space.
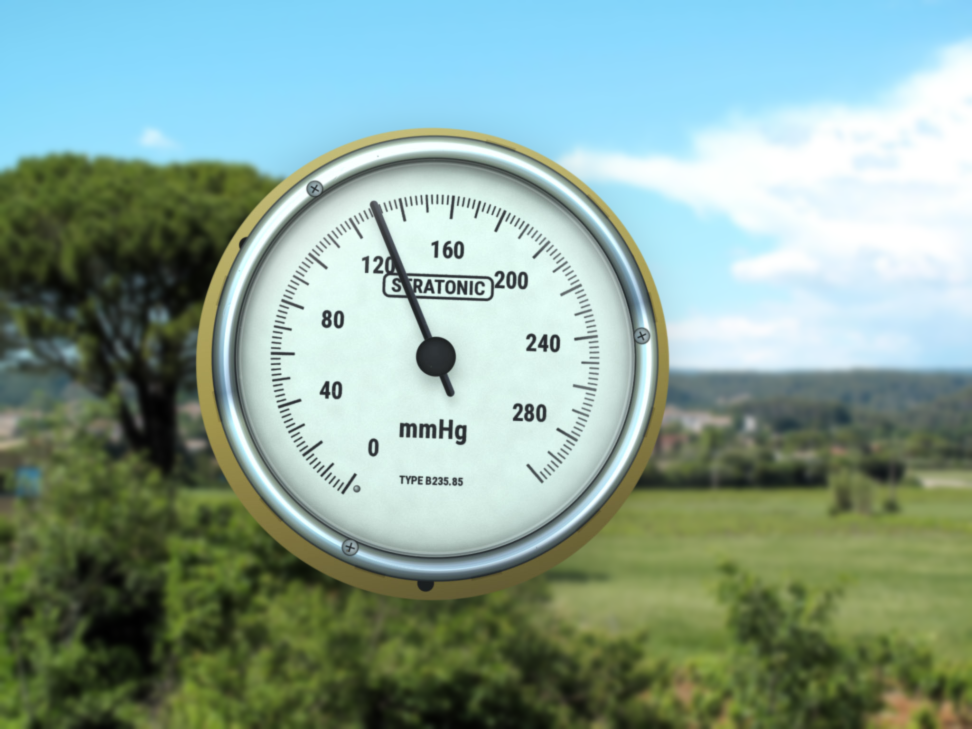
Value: 130 mmHg
